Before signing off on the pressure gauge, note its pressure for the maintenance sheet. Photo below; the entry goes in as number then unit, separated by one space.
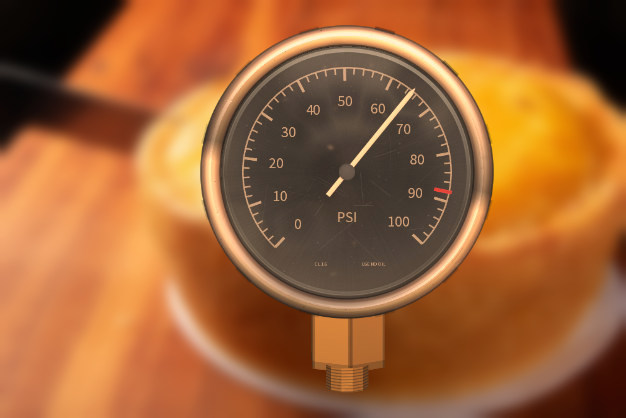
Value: 65 psi
